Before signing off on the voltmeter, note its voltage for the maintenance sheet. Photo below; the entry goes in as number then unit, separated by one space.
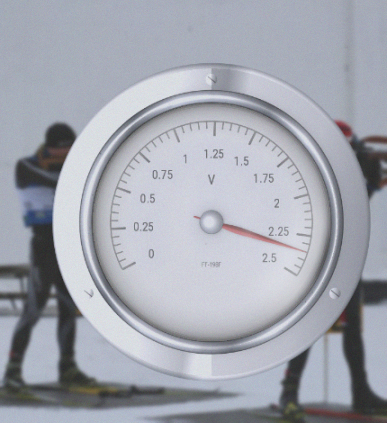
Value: 2.35 V
